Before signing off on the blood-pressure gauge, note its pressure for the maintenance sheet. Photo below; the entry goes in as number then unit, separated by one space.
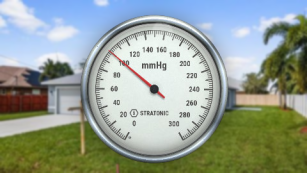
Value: 100 mmHg
